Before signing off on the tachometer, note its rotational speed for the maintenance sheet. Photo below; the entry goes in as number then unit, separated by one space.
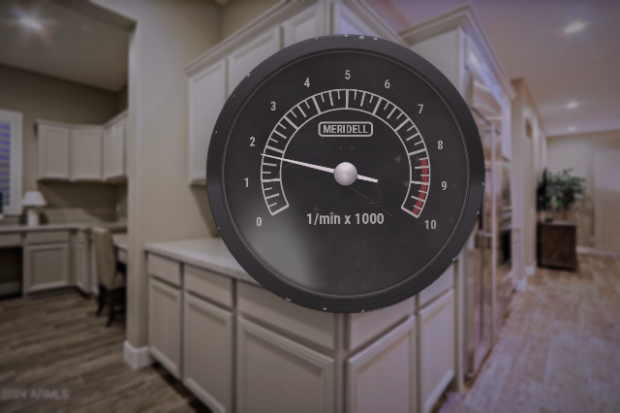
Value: 1750 rpm
